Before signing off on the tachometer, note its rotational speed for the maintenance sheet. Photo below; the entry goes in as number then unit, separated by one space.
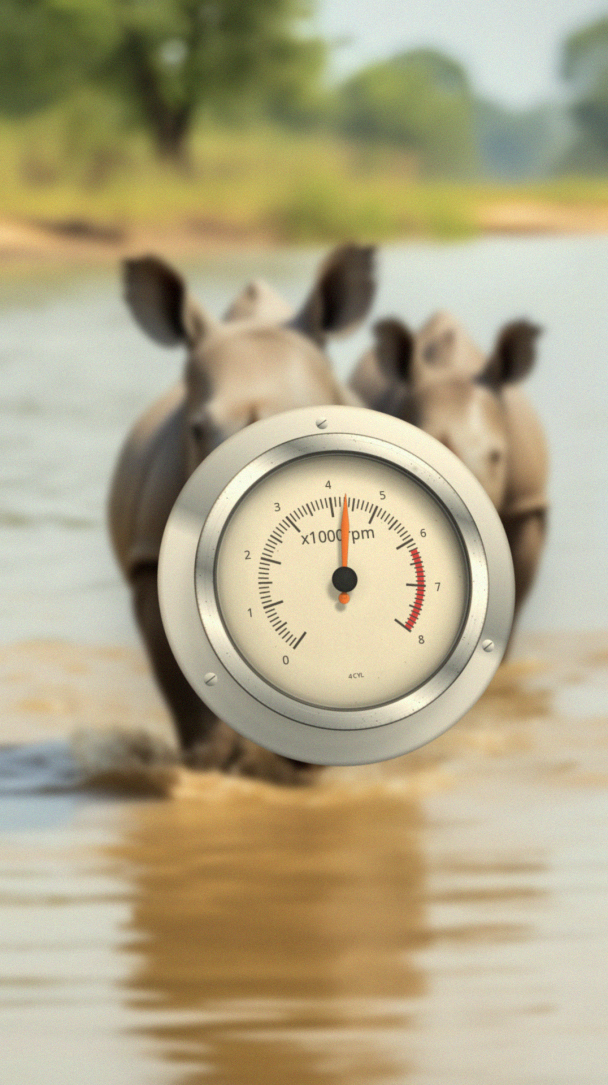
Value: 4300 rpm
